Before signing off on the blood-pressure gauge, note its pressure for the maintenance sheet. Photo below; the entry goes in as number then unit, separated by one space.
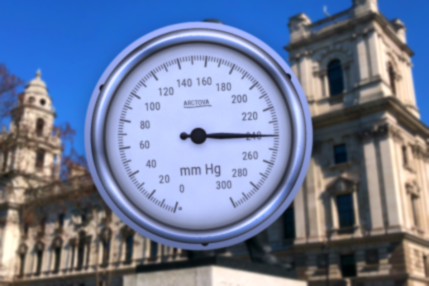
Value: 240 mmHg
